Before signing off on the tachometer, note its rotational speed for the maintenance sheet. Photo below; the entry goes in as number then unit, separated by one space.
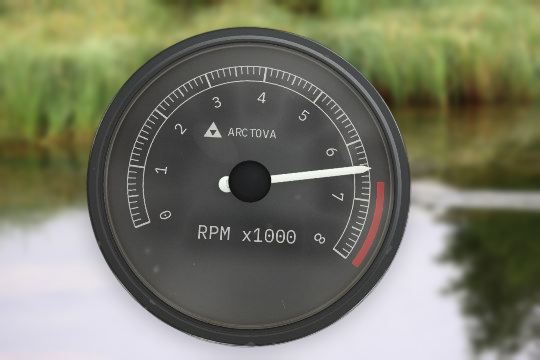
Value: 6500 rpm
